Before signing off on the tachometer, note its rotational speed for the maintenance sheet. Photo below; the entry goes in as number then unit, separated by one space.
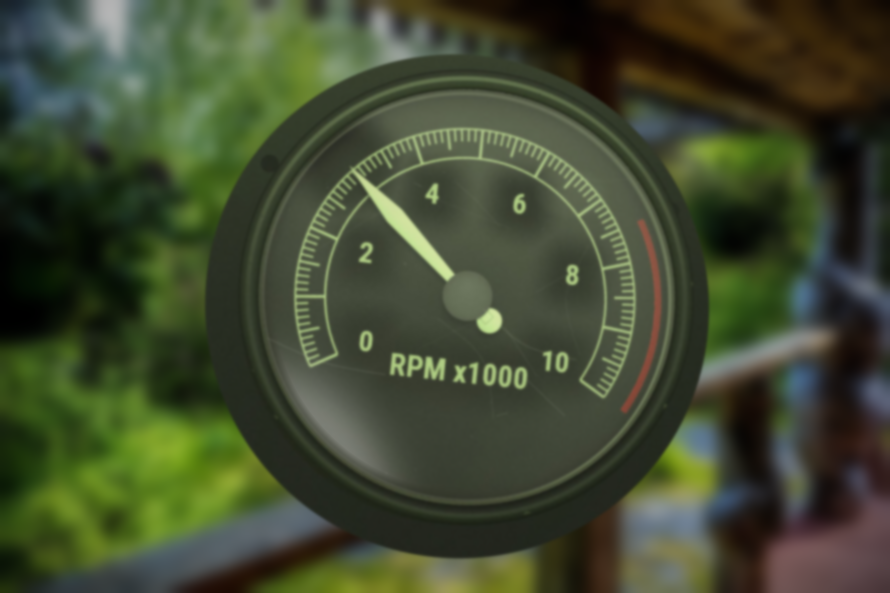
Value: 3000 rpm
